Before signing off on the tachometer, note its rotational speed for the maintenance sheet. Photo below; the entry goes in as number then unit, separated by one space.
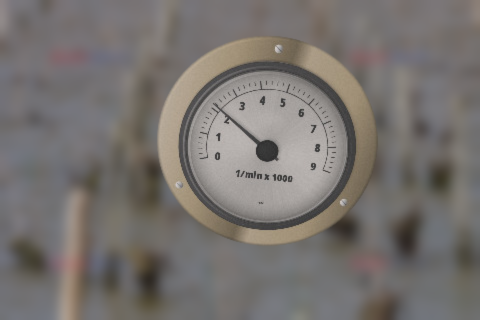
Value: 2200 rpm
